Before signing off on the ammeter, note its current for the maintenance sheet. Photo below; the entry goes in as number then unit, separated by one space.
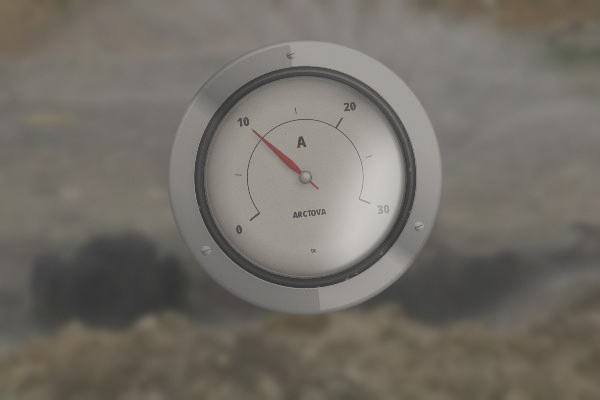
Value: 10 A
